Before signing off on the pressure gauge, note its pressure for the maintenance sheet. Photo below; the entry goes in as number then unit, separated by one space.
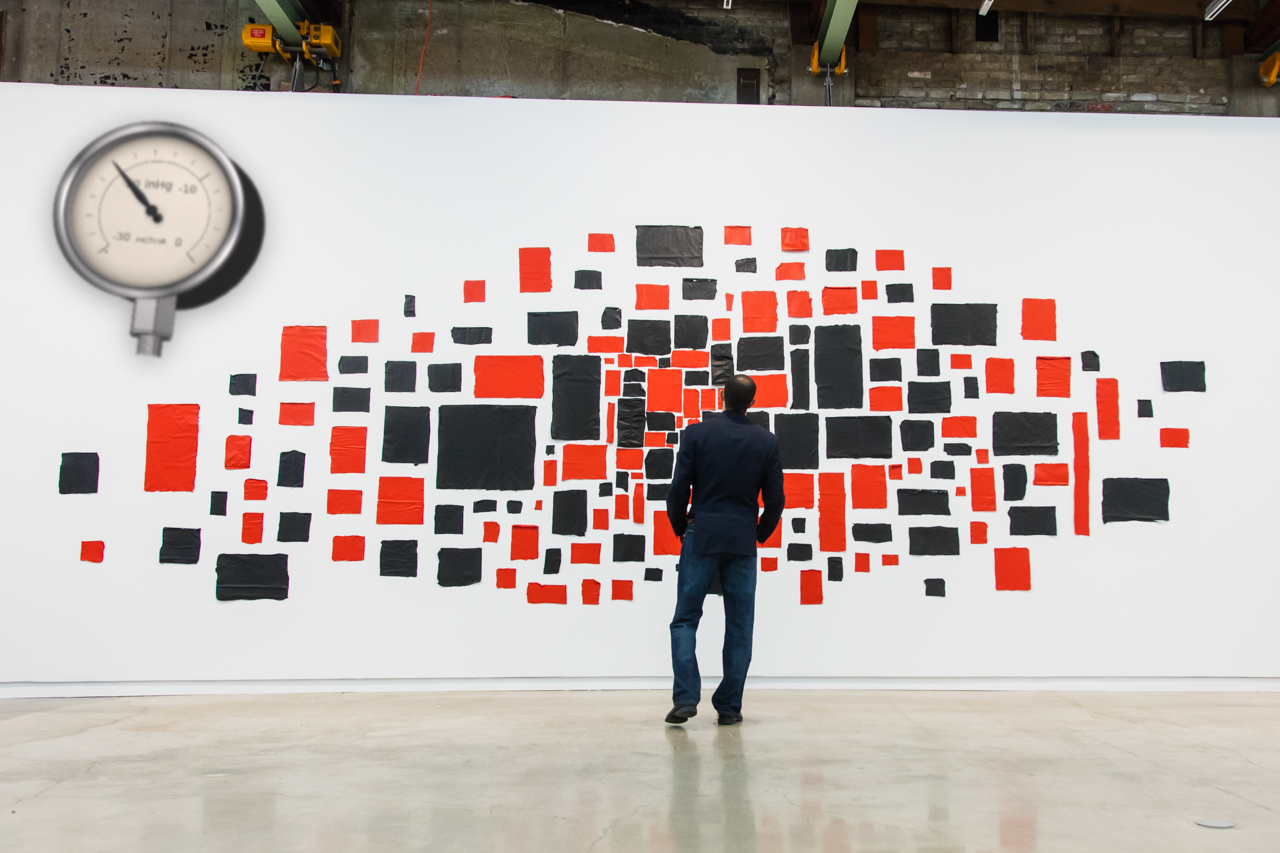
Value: -20 inHg
